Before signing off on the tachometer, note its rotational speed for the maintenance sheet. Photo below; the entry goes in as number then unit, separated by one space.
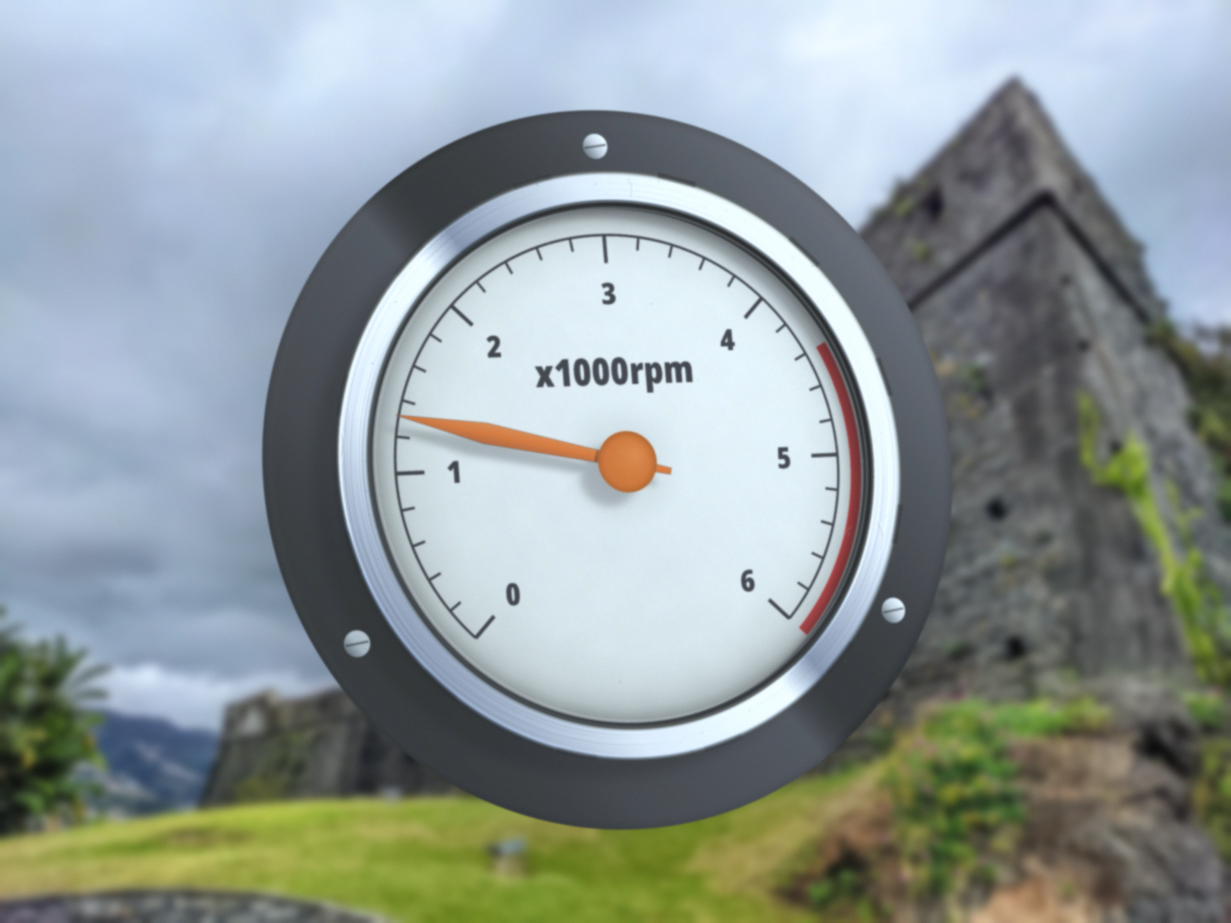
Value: 1300 rpm
